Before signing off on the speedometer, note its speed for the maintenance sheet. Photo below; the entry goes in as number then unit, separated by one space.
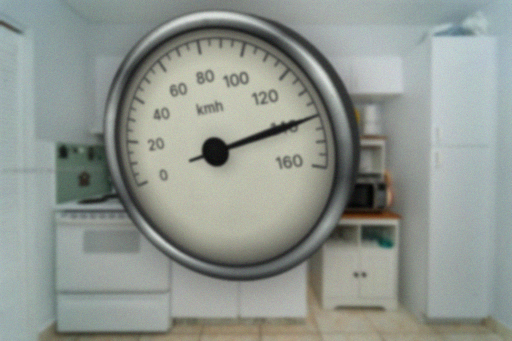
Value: 140 km/h
